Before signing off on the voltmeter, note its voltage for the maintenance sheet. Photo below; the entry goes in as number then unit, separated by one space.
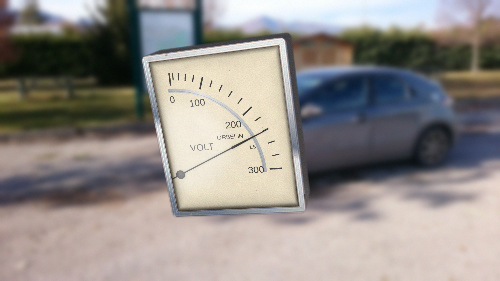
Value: 240 V
